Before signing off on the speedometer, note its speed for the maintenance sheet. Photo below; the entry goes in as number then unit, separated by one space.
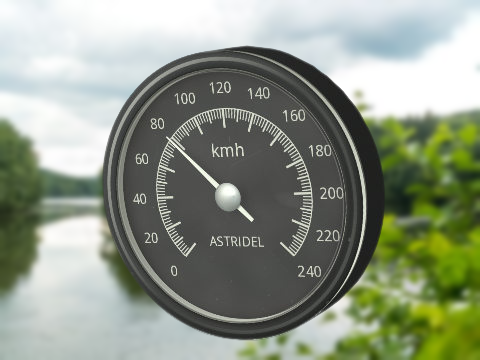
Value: 80 km/h
